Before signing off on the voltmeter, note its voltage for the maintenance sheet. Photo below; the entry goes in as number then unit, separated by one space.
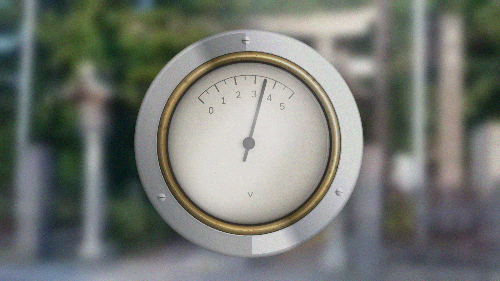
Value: 3.5 V
